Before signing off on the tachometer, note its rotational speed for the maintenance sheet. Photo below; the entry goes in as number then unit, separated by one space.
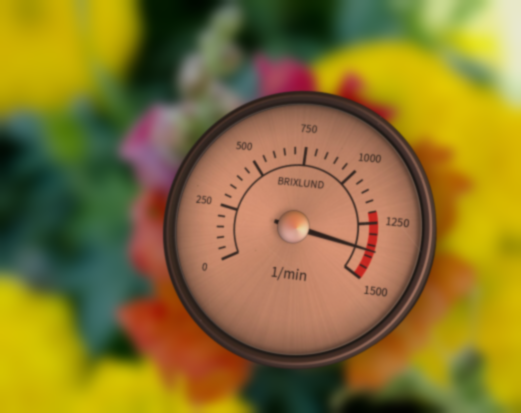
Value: 1375 rpm
